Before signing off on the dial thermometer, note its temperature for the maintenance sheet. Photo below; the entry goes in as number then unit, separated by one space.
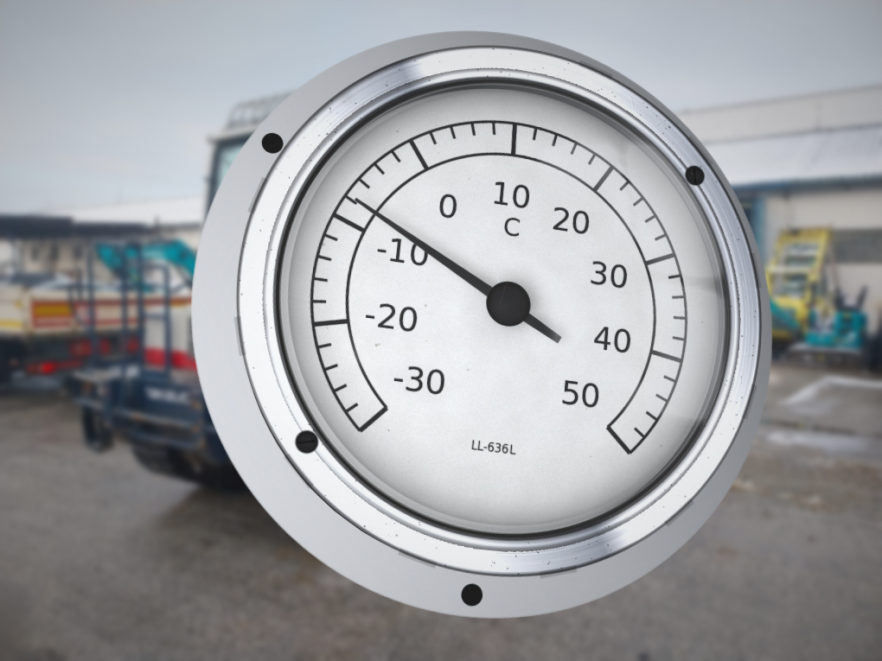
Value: -8 °C
